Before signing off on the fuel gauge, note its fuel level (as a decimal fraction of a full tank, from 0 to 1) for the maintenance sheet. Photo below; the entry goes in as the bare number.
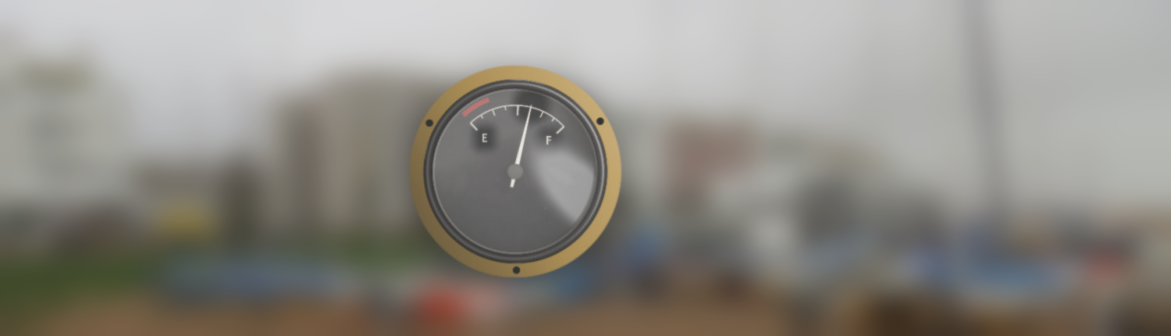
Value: 0.625
